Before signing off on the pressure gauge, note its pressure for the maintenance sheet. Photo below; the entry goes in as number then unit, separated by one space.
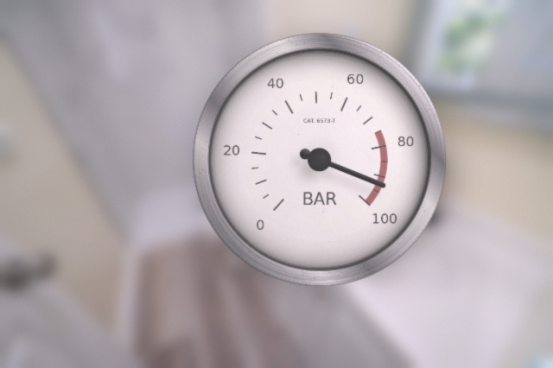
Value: 92.5 bar
